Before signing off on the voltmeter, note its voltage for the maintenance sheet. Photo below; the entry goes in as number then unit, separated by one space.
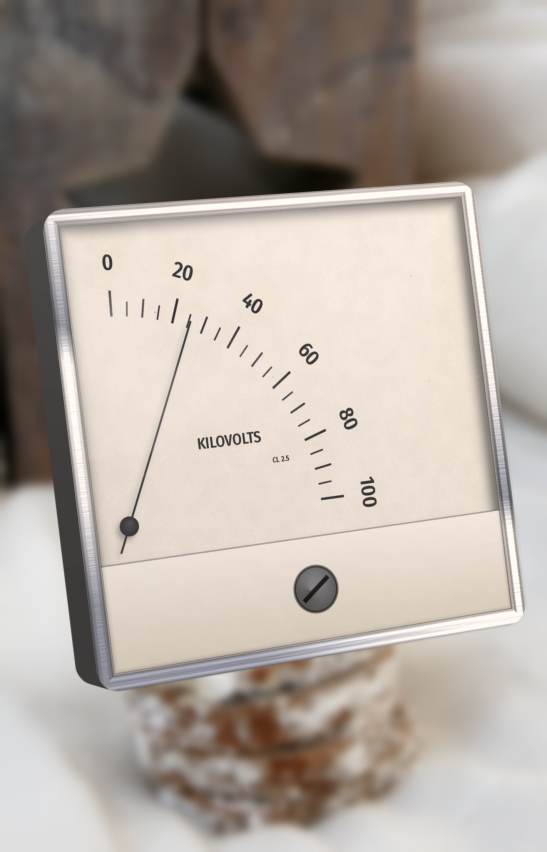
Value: 25 kV
